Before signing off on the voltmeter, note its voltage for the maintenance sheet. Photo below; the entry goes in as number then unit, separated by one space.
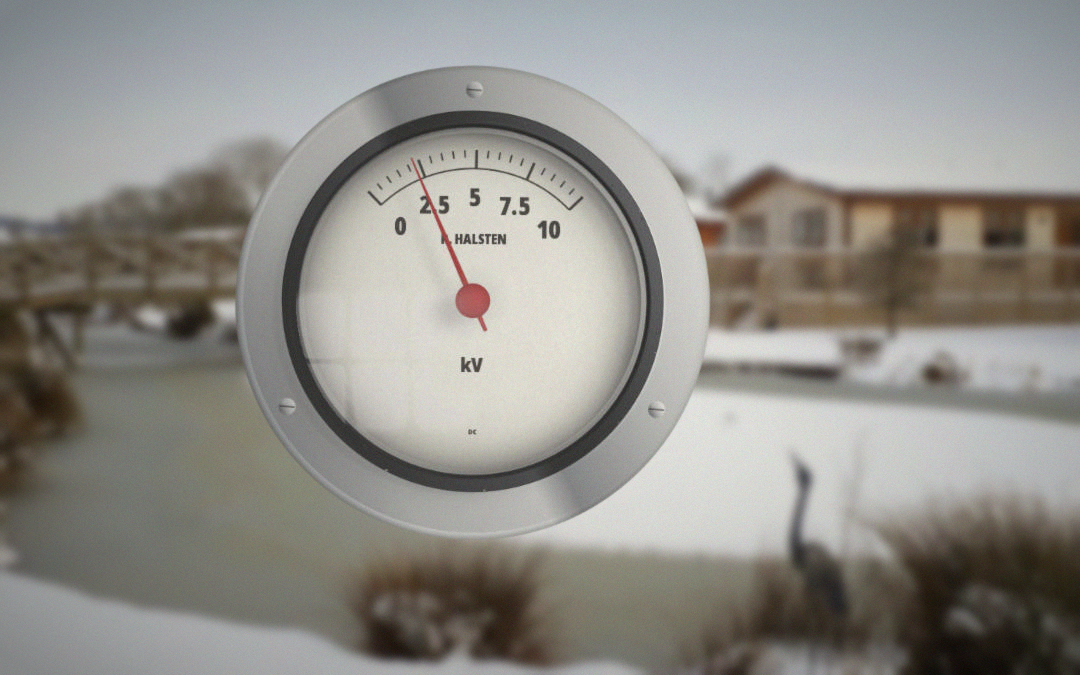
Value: 2.25 kV
